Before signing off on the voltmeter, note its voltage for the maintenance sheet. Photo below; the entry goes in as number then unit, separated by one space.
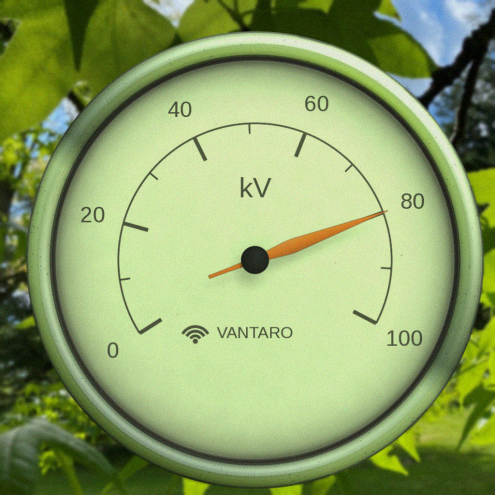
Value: 80 kV
